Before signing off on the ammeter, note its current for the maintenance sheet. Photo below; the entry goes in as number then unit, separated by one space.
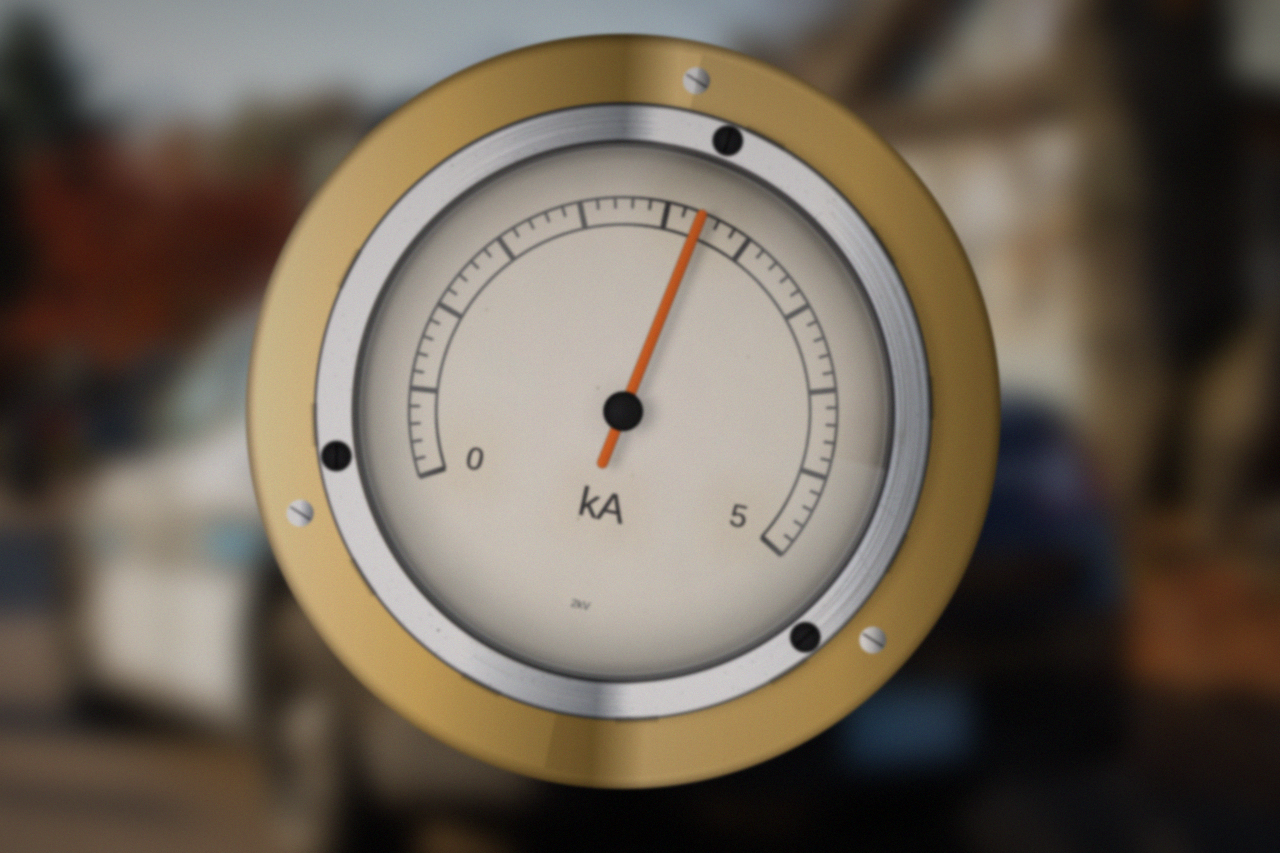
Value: 2.7 kA
